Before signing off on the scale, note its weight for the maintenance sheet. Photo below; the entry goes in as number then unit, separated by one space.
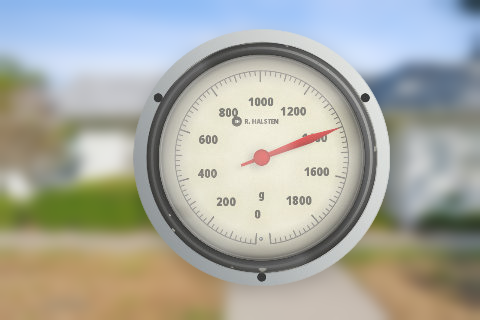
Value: 1400 g
